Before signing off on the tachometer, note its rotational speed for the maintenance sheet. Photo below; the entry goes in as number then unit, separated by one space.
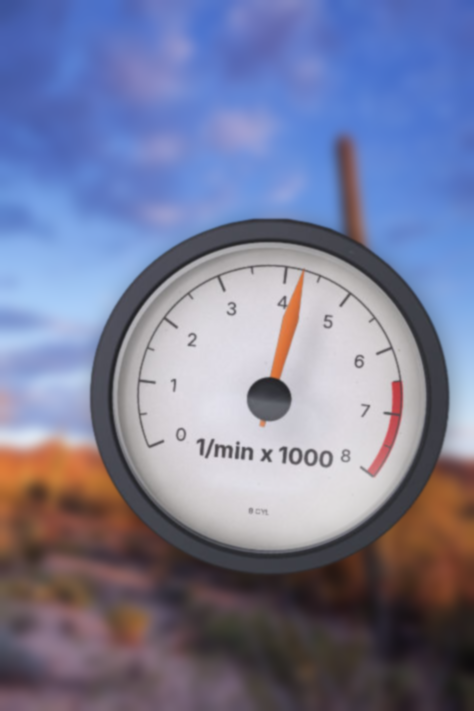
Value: 4250 rpm
